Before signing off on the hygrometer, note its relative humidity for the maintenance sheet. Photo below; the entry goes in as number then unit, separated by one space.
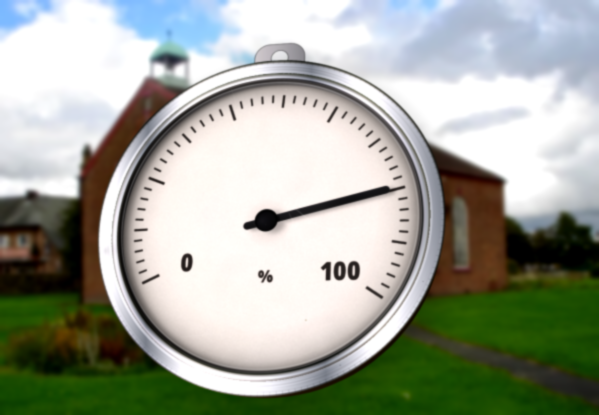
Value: 80 %
